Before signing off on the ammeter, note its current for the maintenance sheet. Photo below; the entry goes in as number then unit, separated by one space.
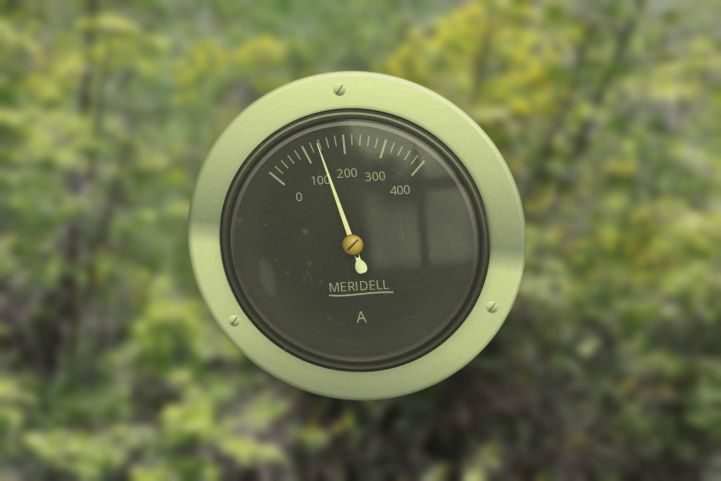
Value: 140 A
